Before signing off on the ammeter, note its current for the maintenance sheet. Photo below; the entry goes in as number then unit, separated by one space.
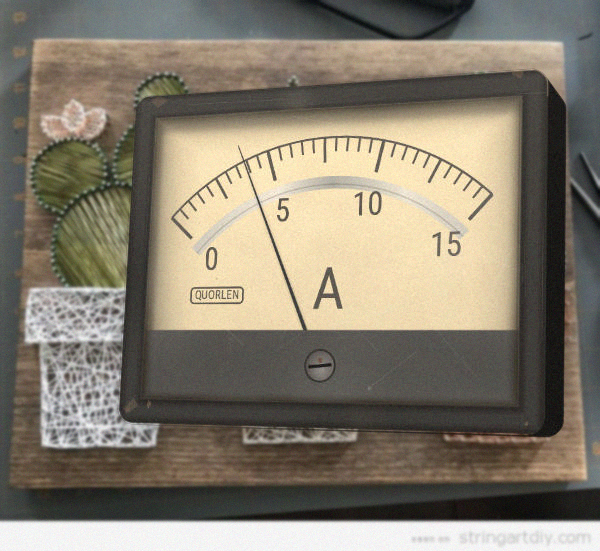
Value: 4 A
